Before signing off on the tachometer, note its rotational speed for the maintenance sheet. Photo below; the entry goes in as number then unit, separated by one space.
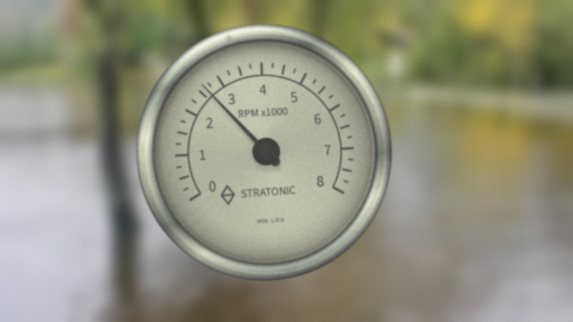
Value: 2625 rpm
